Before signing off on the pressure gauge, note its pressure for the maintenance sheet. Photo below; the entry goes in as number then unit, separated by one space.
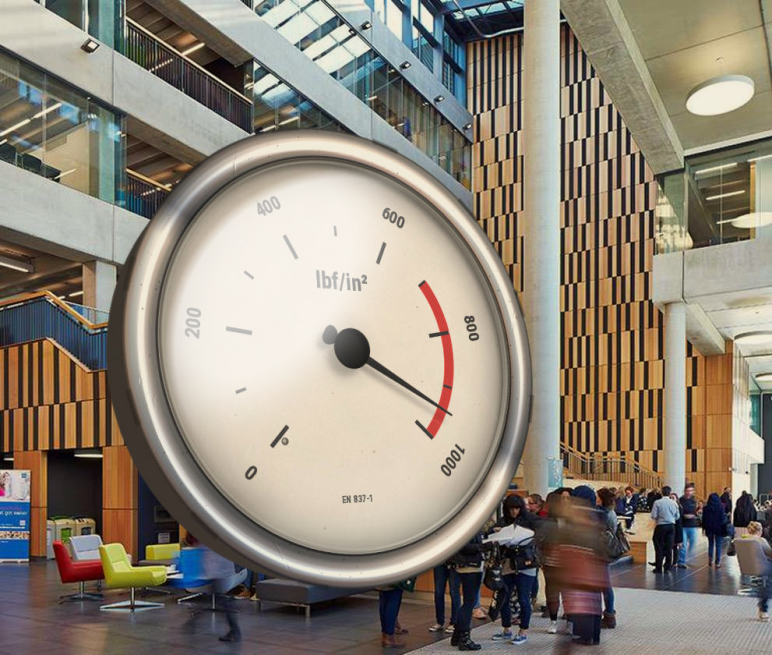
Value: 950 psi
